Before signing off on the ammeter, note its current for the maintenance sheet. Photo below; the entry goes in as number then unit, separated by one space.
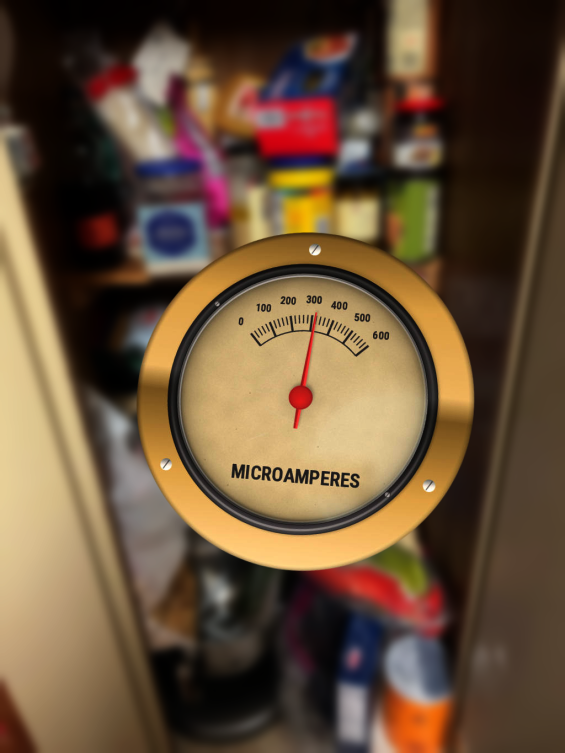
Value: 320 µA
